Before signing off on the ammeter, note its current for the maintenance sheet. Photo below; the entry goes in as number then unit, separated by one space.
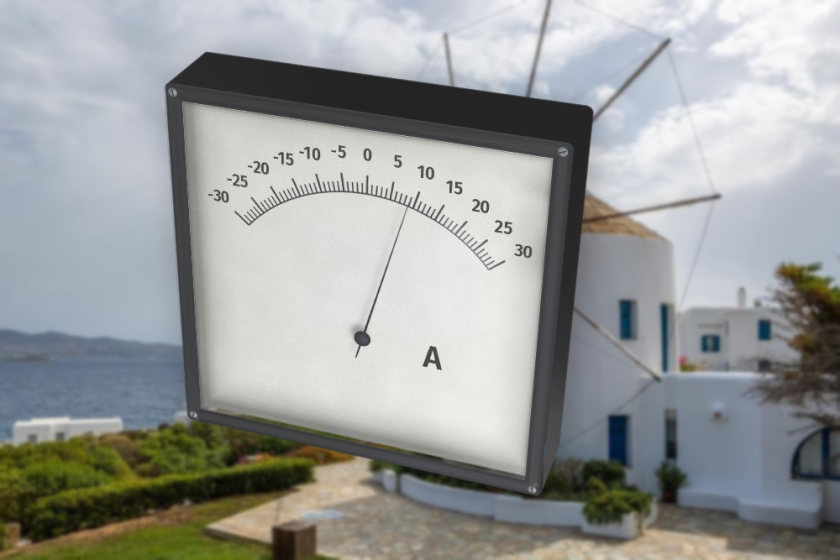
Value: 9 A
